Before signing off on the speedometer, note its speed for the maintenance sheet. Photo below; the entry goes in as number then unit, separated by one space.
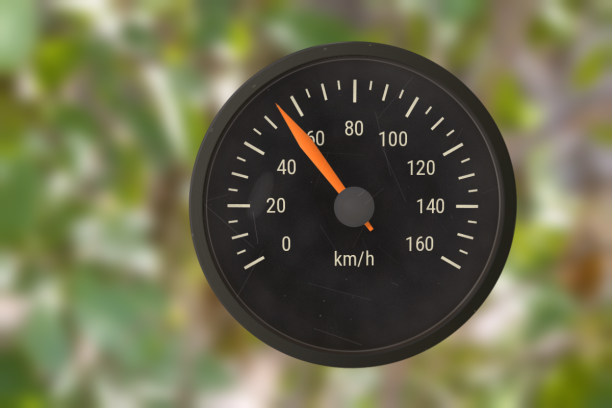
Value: 55 km/h
